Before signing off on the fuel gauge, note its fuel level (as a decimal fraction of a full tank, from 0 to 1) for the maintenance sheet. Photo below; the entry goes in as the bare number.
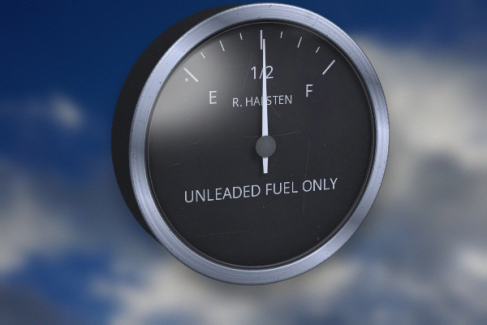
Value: 0.5
